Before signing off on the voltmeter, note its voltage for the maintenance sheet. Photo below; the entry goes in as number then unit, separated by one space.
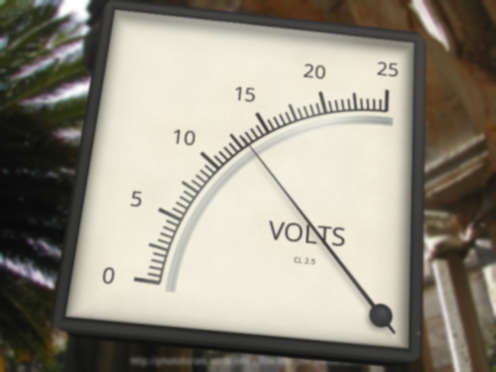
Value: 13 V
